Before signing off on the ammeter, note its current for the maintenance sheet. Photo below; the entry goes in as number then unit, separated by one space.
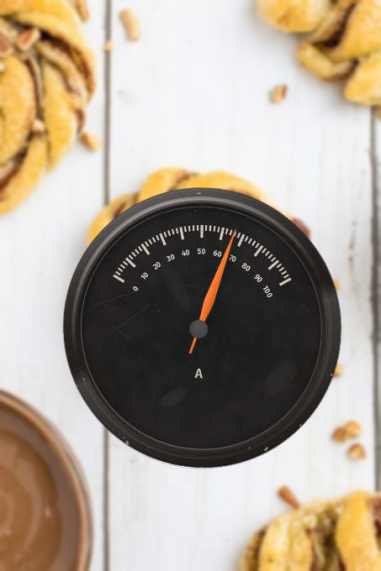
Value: 66 A
